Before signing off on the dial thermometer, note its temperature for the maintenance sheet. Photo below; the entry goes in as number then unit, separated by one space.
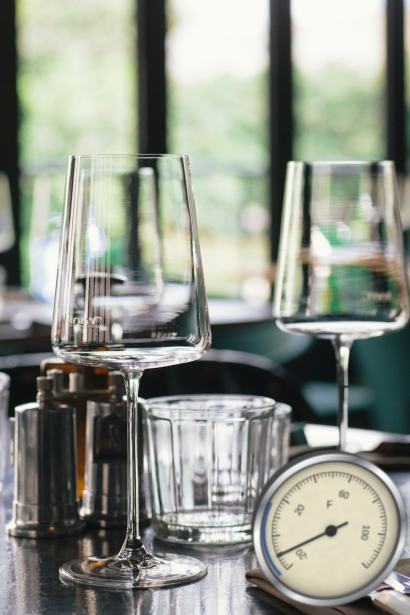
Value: -10 °F
